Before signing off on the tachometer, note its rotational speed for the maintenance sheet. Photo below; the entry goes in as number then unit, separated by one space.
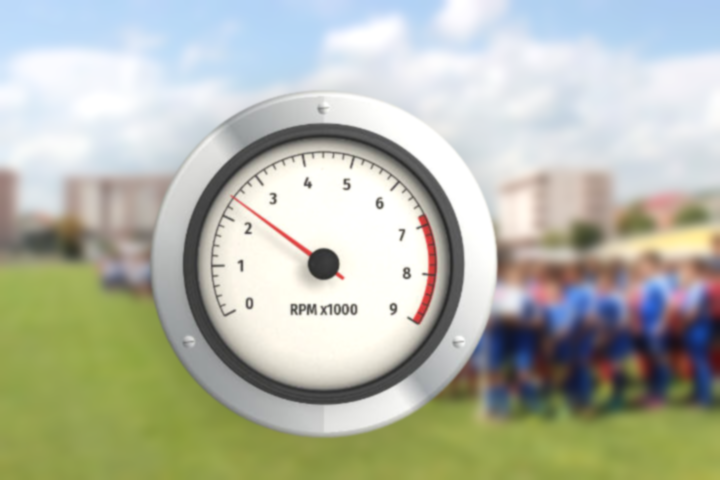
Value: 2400 rpm
